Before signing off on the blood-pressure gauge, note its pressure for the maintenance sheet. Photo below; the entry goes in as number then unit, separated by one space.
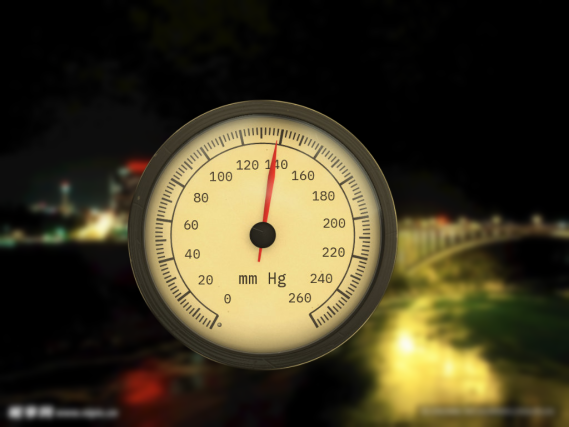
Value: 138 mmHg
